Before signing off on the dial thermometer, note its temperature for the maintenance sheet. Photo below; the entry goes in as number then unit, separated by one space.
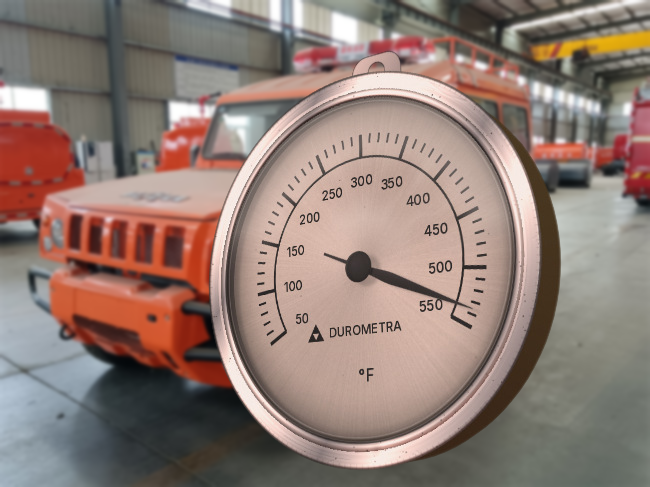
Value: 535 °F
